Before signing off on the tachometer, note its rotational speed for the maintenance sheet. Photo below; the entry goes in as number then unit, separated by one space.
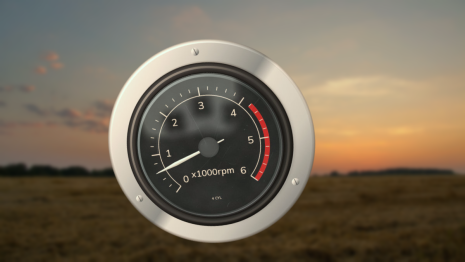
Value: 600 rpm
